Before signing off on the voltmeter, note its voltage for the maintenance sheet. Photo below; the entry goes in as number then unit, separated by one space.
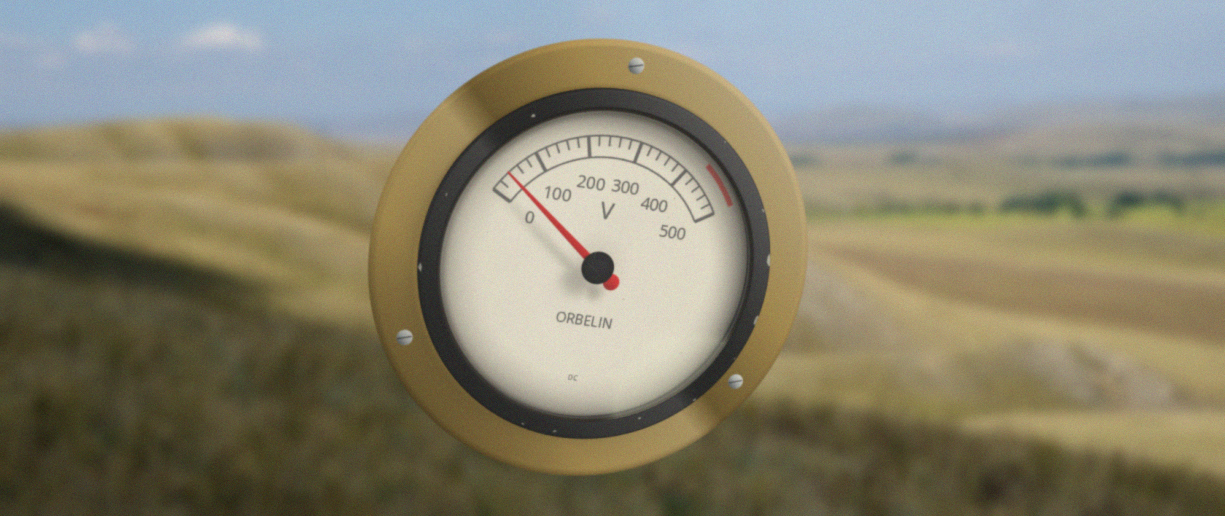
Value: 40 V
